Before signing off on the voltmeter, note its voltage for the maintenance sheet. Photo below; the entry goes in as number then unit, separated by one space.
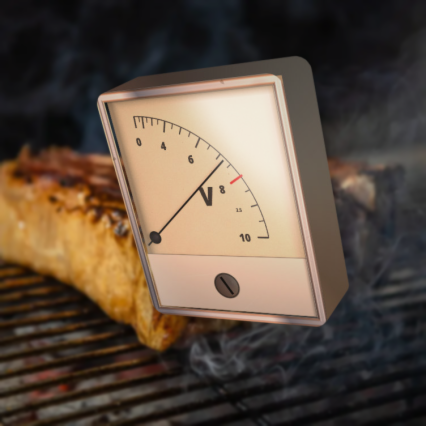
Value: 7.25 V
